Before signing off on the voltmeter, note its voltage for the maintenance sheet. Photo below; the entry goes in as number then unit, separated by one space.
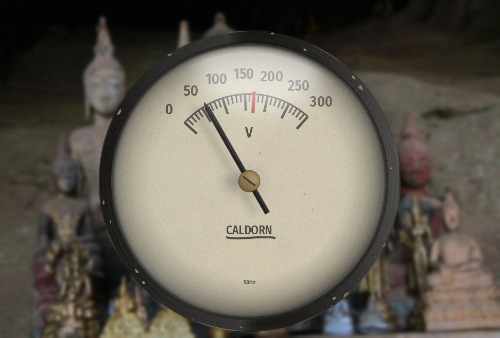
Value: 60 V
